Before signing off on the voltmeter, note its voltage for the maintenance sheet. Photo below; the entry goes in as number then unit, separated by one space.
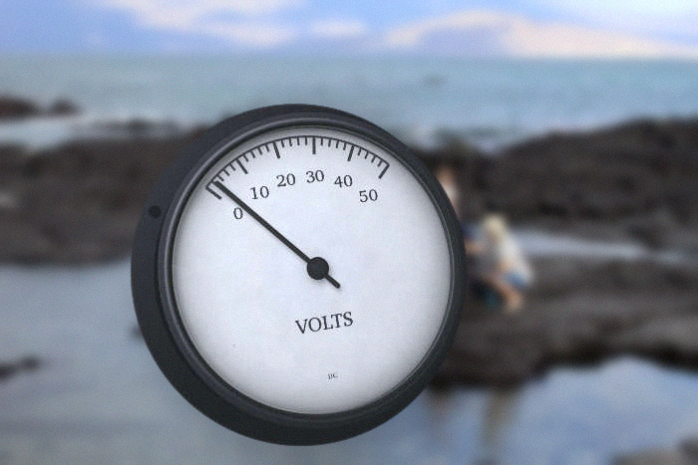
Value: 2 V
